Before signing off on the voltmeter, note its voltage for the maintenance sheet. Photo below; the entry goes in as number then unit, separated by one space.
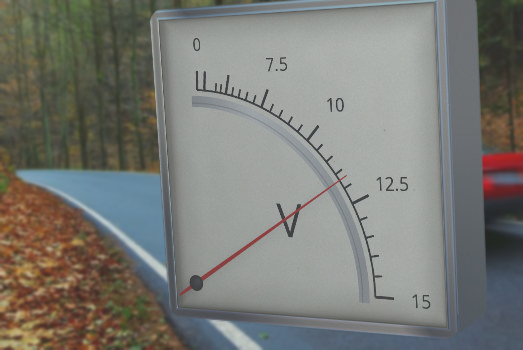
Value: 11.75 V
